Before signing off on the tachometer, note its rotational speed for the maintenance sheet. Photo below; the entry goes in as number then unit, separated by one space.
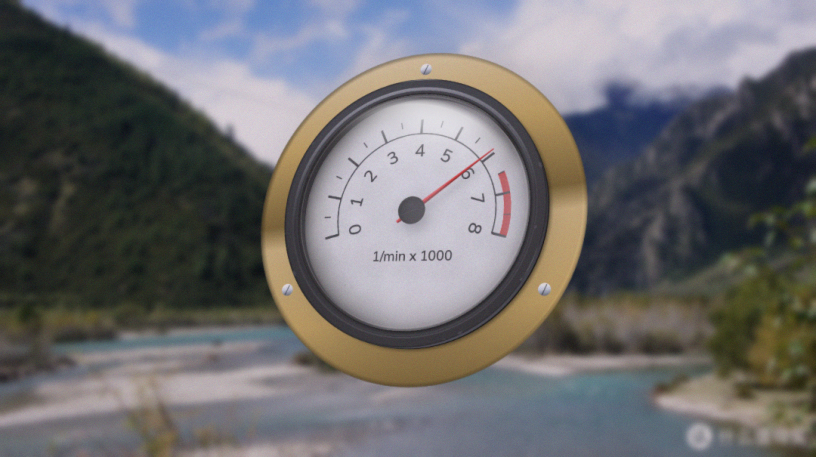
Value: 6000 rpm
